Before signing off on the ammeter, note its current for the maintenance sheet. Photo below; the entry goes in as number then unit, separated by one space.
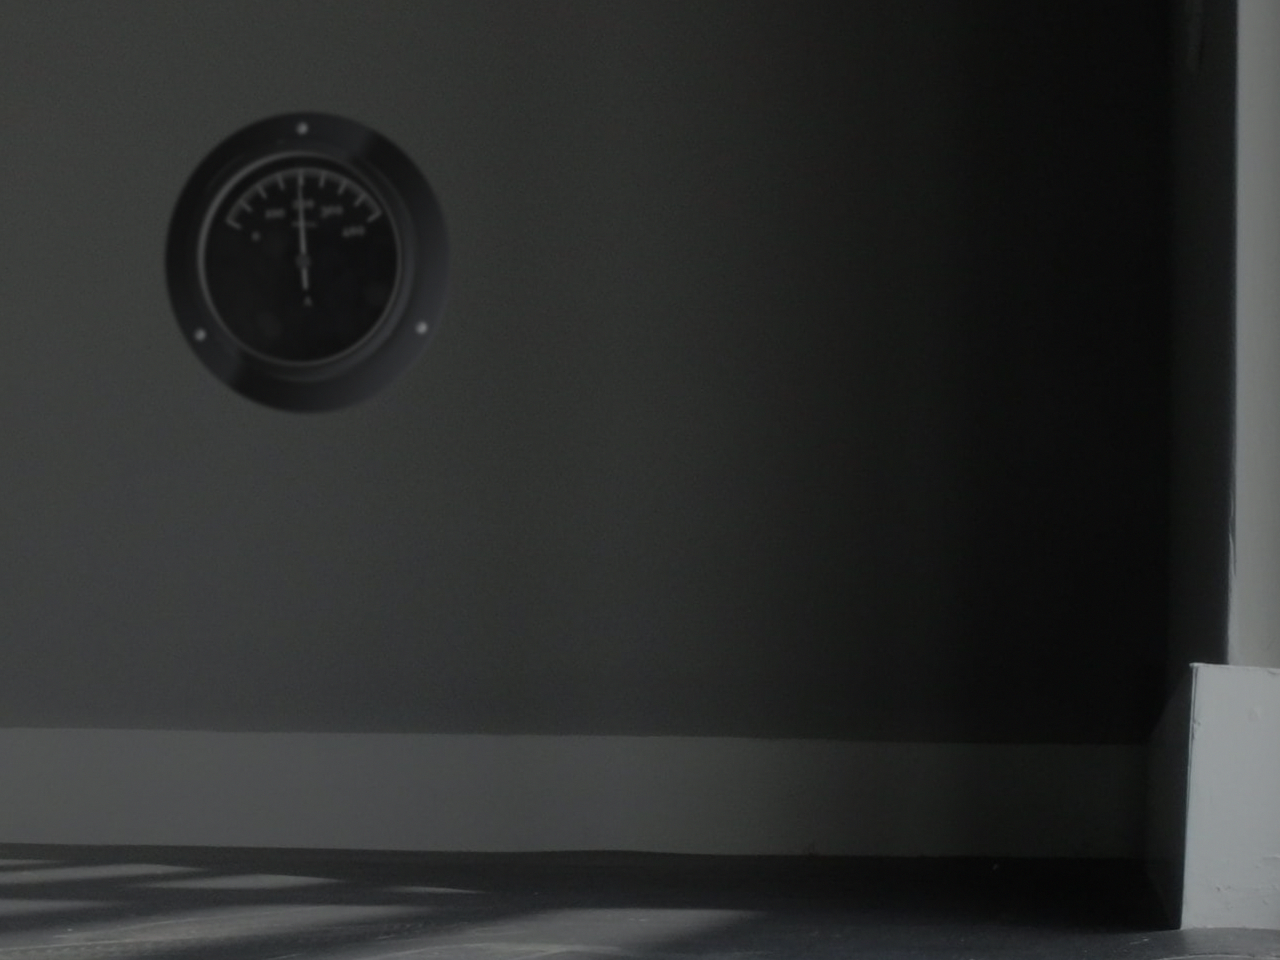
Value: 200 A
